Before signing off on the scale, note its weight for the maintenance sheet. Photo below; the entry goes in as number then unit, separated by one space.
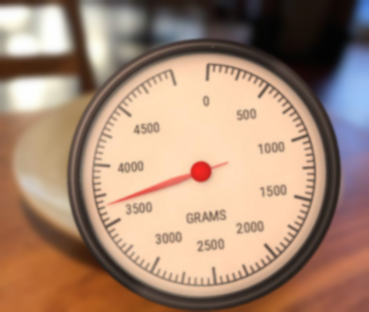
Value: 3650 g
